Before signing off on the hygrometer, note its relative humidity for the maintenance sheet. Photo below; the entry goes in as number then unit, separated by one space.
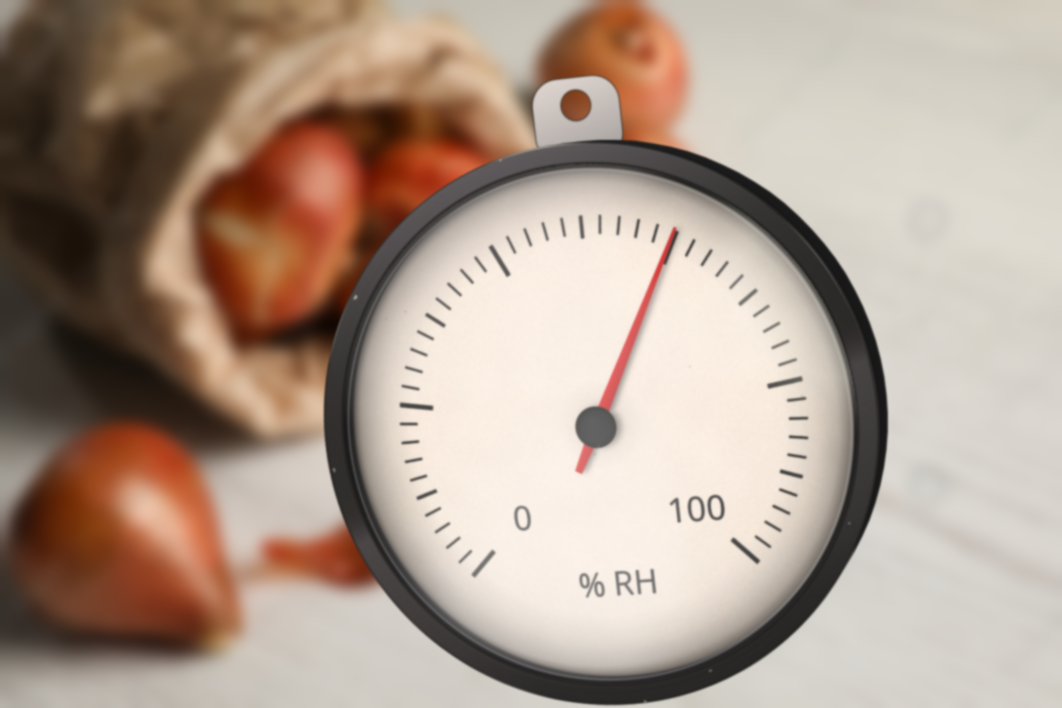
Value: 60 %
